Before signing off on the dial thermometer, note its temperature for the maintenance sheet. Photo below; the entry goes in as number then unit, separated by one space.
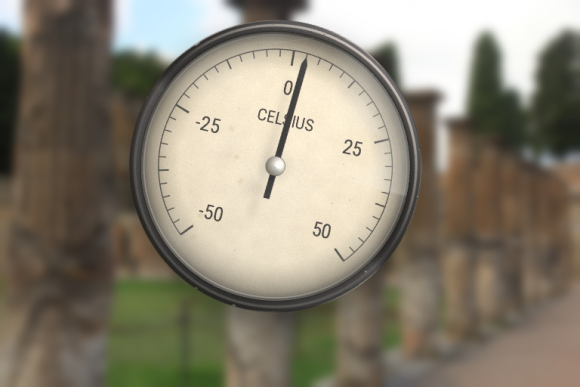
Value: 2.5 °C
